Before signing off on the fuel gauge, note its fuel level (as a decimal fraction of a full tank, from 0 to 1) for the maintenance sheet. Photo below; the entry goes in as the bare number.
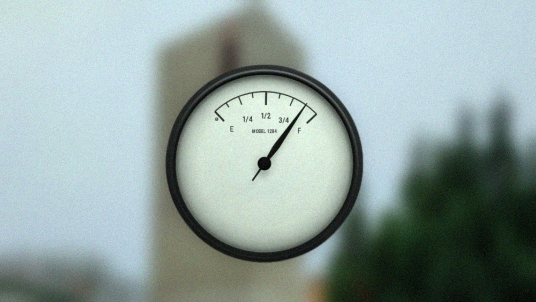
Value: 0.875
